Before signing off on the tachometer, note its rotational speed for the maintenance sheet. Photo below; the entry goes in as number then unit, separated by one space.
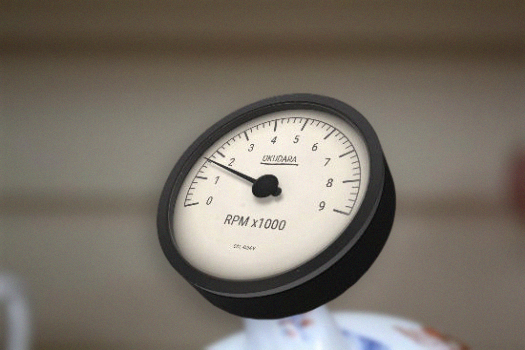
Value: 1600 rpm
